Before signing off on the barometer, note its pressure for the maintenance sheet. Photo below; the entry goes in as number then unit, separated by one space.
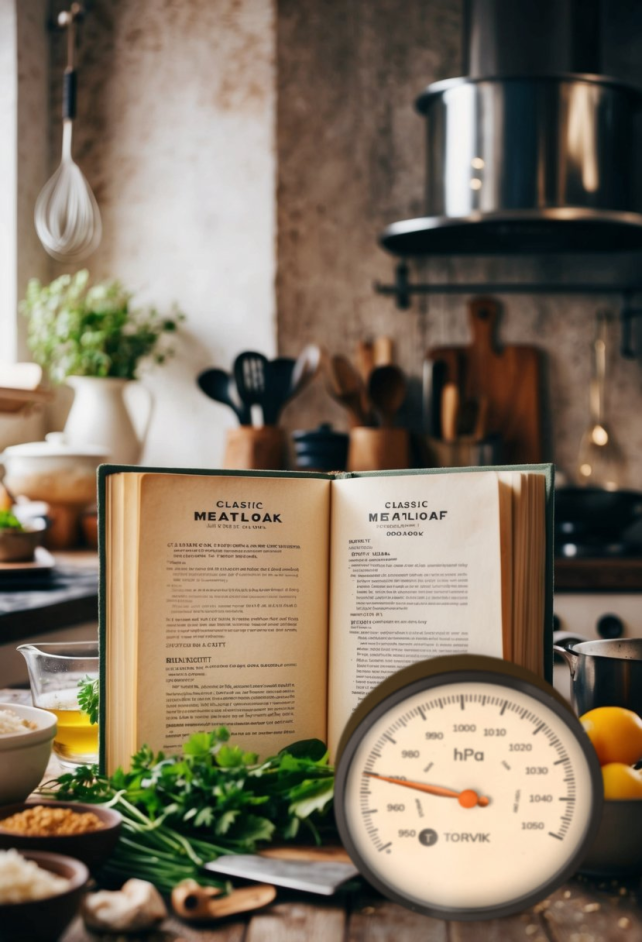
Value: 970 hPa
